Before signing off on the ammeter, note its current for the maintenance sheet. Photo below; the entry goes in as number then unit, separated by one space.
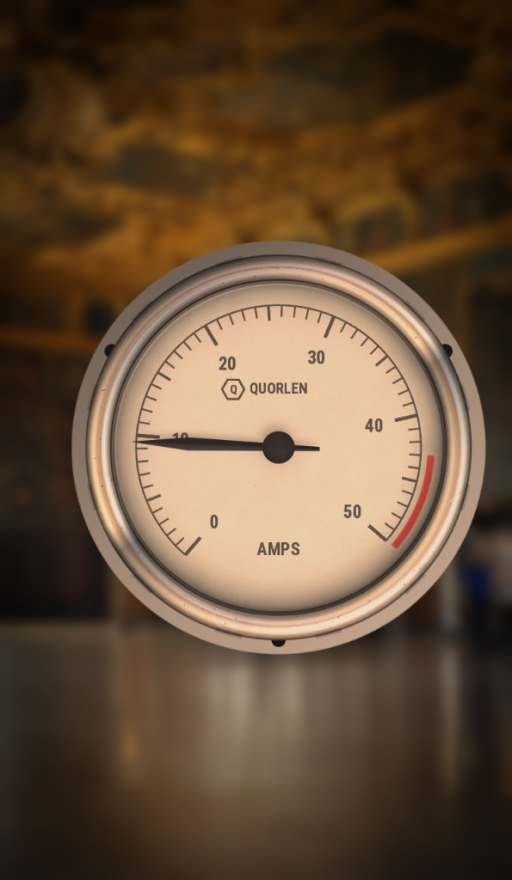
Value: 9.5 A
